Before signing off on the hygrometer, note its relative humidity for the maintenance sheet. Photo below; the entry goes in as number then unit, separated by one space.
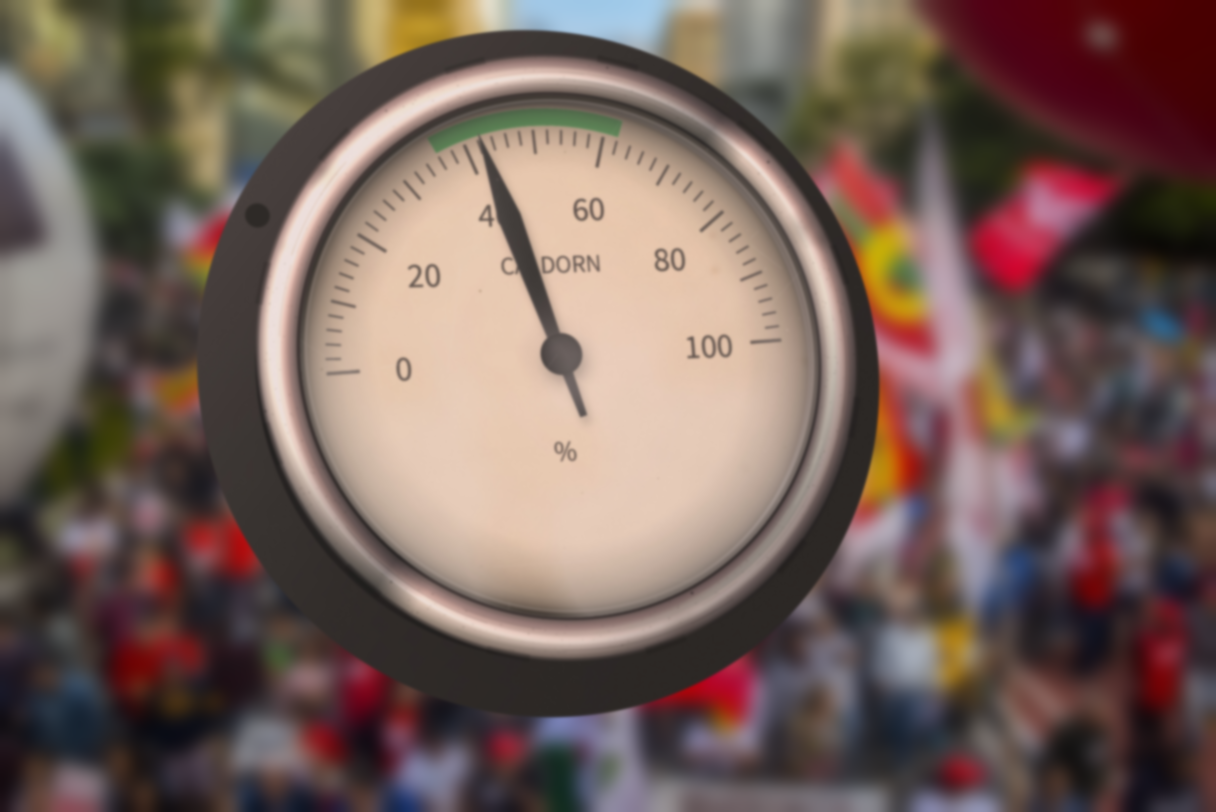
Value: 42 %
